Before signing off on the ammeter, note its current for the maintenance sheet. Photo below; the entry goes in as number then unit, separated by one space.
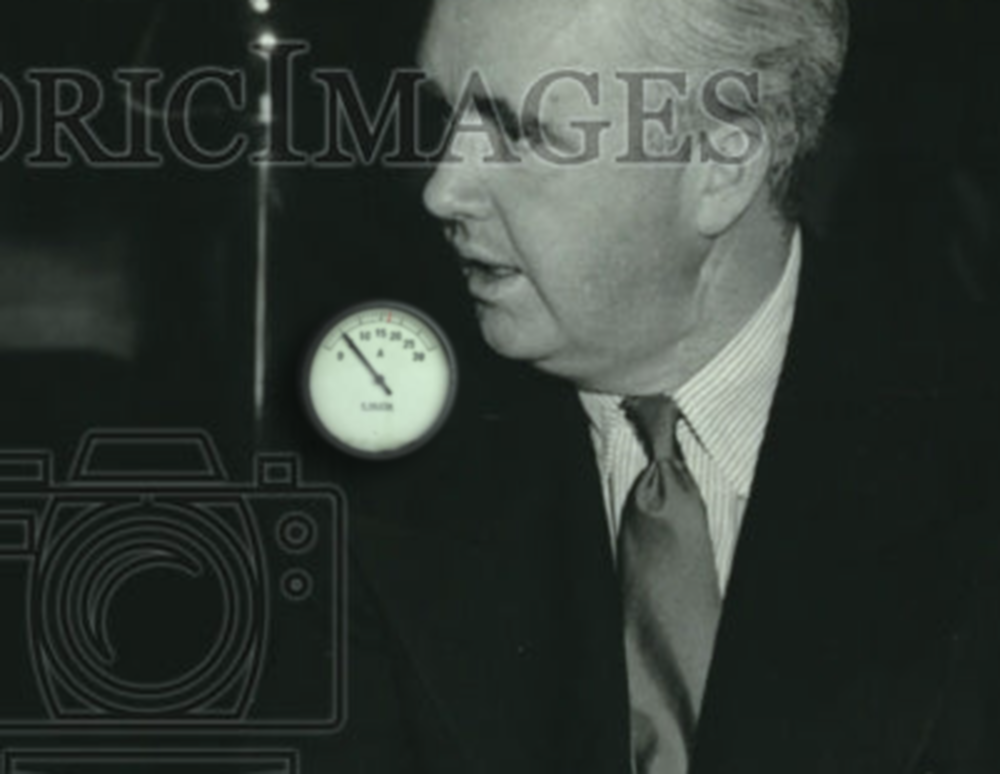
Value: 5 A
